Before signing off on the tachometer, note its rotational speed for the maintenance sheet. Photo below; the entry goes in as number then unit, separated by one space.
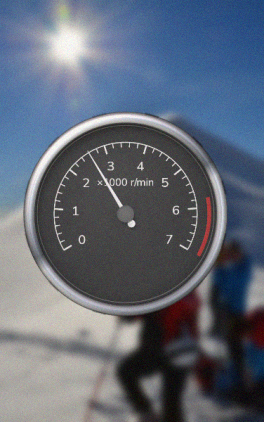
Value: 2600 rpm
